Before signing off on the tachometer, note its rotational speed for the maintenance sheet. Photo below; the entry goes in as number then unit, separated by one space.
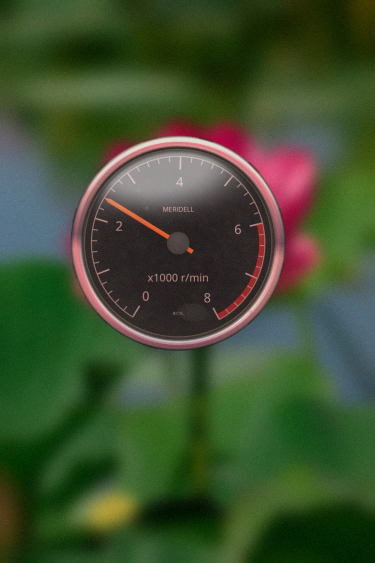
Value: 2400 rpm
